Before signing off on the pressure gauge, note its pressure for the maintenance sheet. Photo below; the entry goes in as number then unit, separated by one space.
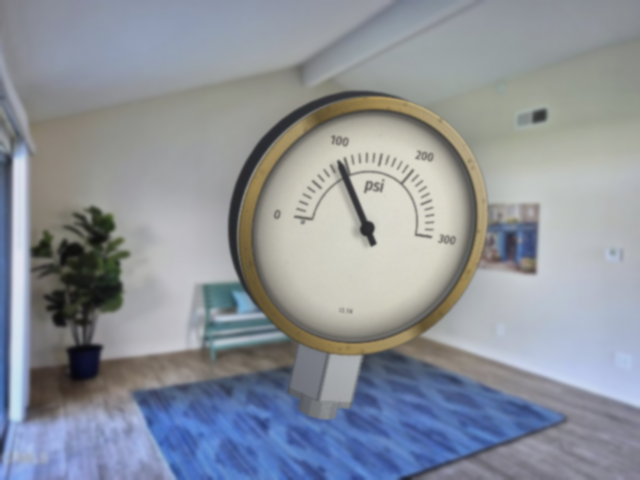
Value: 90 psi
